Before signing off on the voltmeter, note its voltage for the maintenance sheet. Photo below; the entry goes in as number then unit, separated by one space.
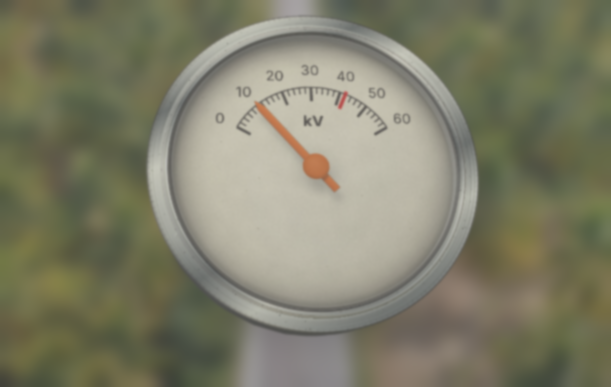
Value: 10 kV
